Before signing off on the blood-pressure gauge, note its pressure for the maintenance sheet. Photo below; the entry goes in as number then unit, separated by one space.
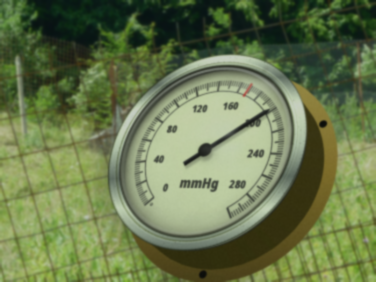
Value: 200 mmHg
